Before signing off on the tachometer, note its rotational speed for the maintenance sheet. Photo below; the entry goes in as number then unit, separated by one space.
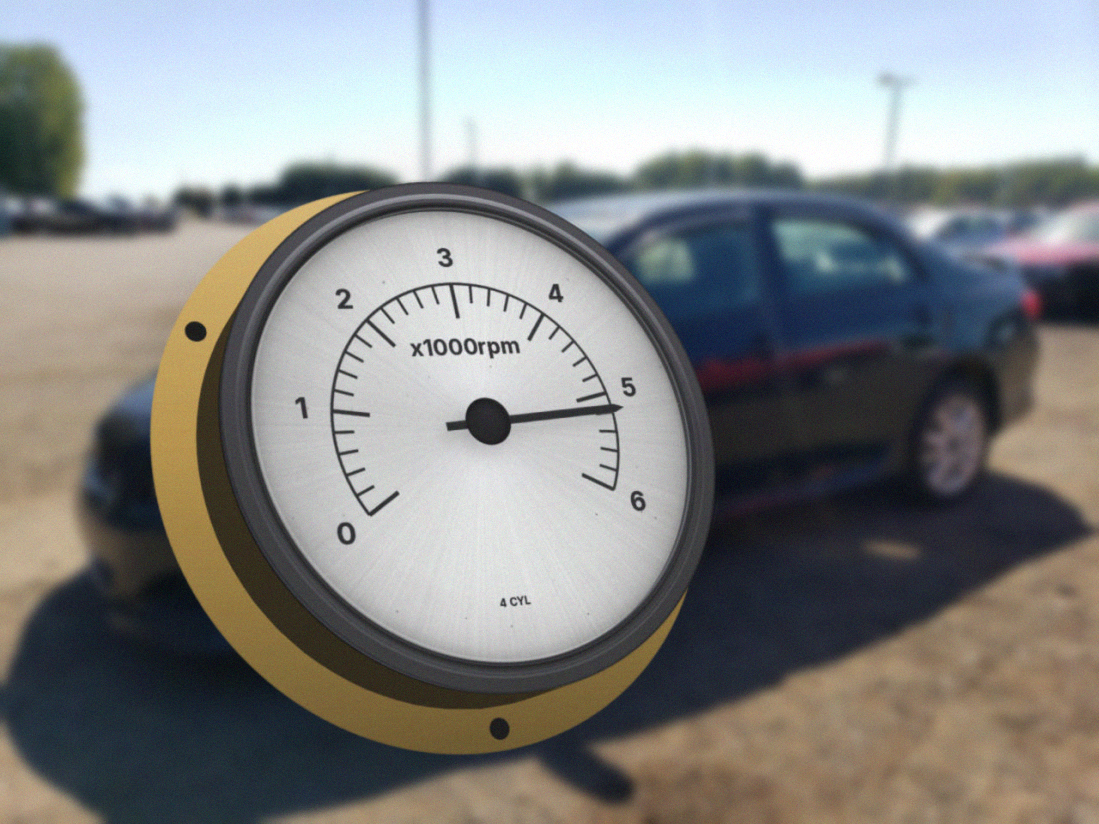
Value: 5200 rpm
